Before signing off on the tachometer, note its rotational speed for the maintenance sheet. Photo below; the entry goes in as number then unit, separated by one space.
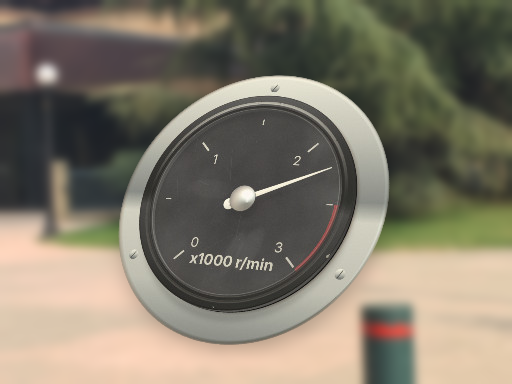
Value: 2250 rpm
